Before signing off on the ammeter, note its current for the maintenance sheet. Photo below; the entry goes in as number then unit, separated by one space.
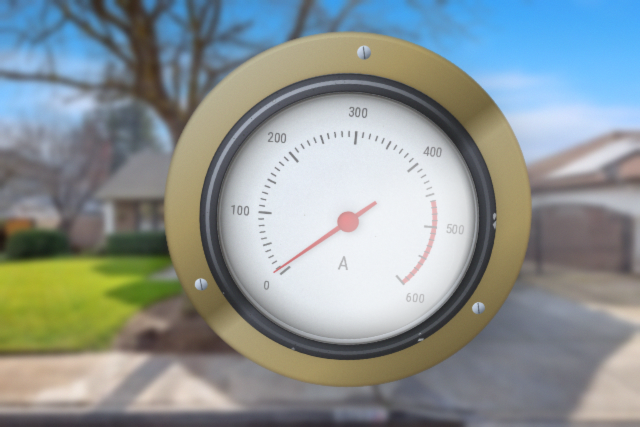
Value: 10 A
